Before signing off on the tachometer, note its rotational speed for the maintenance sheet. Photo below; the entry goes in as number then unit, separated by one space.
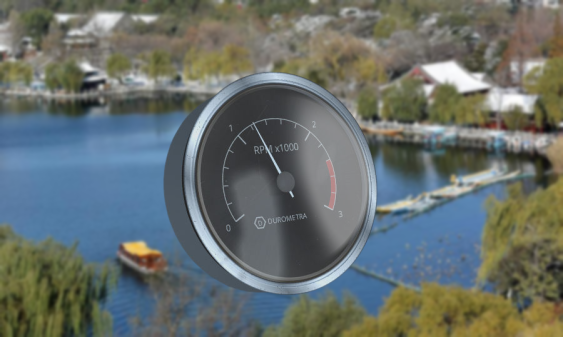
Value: 1200 rpm
